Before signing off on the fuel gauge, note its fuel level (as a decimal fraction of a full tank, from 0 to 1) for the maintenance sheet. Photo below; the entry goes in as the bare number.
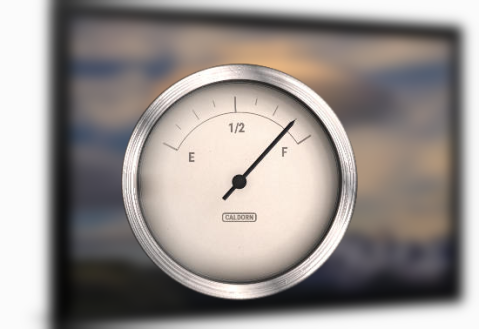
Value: 0.875
